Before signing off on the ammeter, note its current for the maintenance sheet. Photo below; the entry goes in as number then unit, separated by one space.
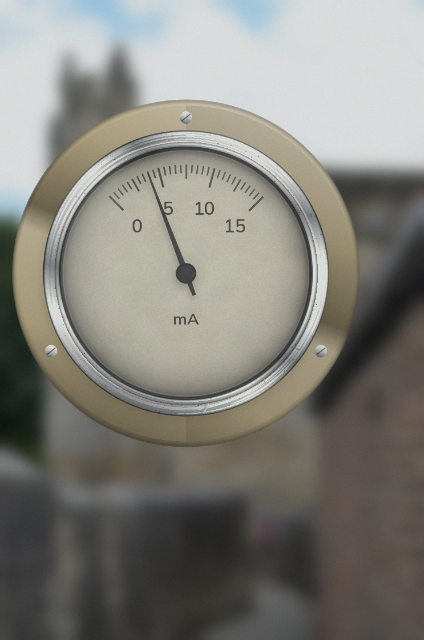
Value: 4 mA
